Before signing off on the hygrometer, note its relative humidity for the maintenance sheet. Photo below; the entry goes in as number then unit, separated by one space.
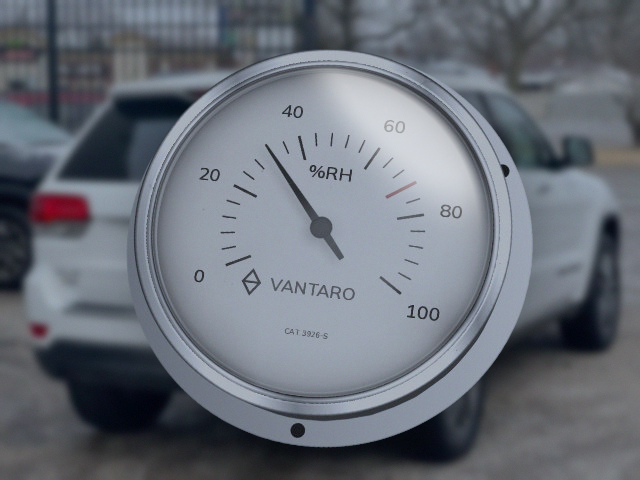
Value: 32 %
